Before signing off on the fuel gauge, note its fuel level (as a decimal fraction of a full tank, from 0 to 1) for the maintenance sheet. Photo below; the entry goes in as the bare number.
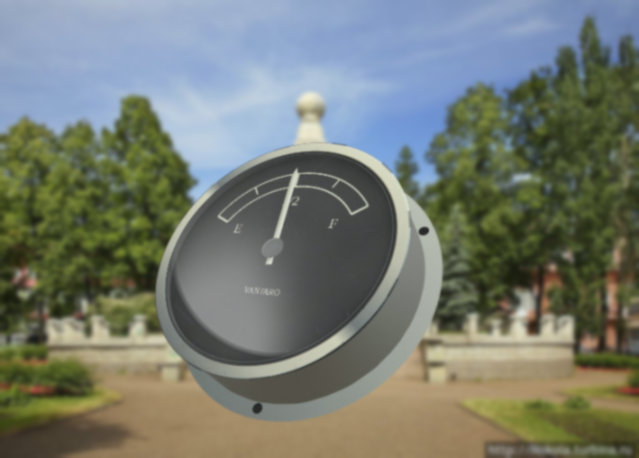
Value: 0.5
